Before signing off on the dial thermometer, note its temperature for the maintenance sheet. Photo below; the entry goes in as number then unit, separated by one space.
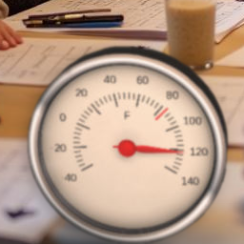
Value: 120 °F
